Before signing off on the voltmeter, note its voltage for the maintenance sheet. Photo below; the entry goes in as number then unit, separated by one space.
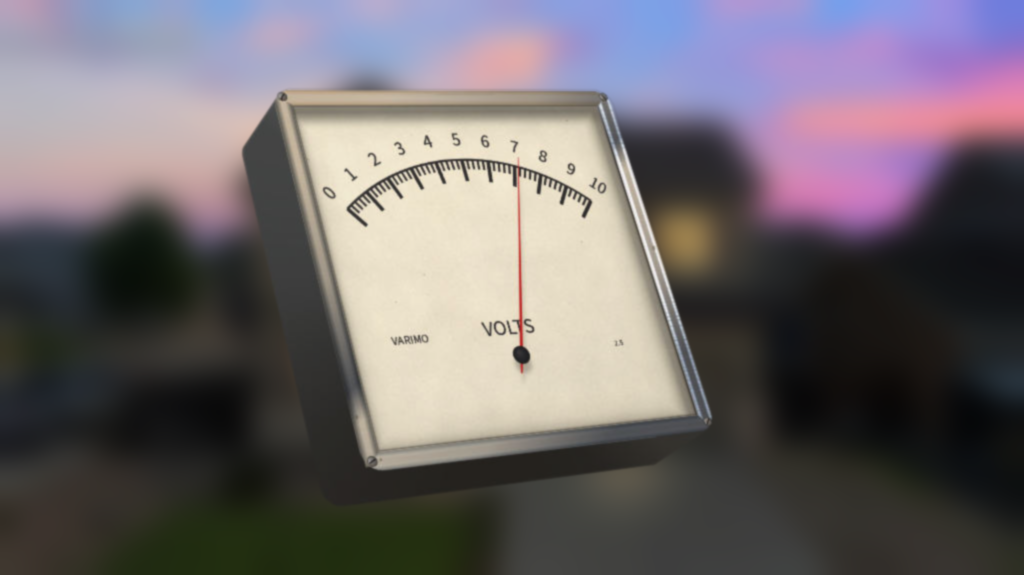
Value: 7 V
